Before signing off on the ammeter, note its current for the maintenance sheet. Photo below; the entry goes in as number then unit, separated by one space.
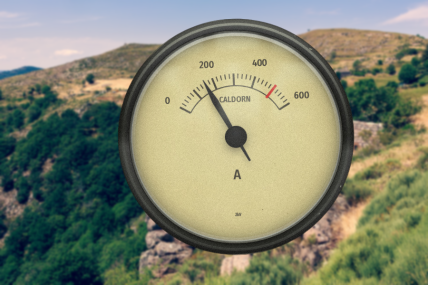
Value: 160 A
